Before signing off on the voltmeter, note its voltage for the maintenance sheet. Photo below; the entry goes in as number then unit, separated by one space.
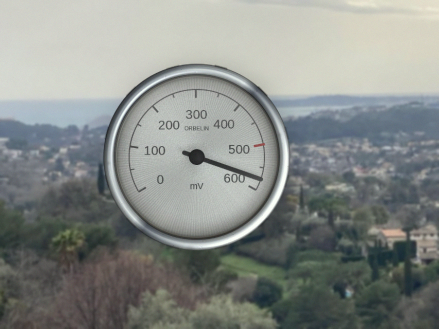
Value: 575 mV
